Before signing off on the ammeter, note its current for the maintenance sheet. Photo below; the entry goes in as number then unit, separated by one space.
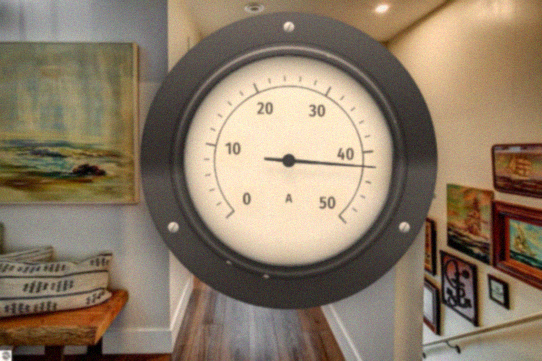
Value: 42 A
